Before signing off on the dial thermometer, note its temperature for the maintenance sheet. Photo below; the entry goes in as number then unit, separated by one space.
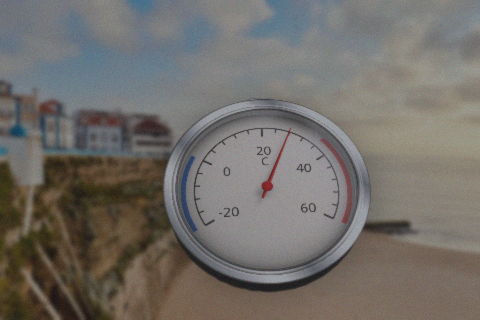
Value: 28 °C
